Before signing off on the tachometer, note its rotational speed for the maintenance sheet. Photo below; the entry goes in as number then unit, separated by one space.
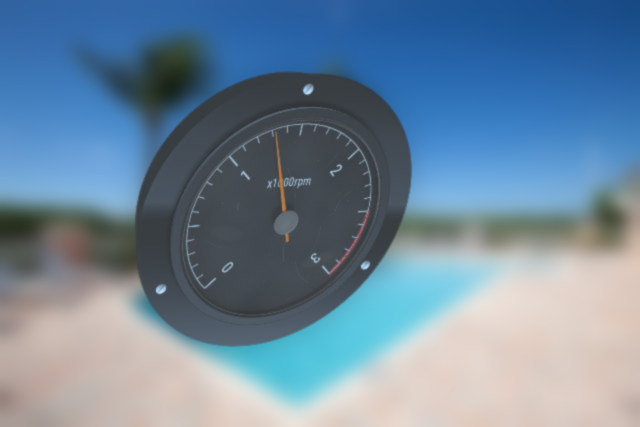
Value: 1300 rpm
